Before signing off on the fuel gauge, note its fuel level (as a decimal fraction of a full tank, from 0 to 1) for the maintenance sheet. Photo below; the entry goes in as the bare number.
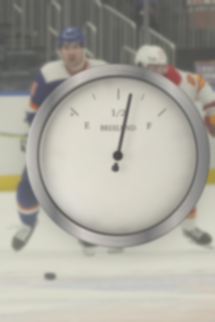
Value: 0.625
